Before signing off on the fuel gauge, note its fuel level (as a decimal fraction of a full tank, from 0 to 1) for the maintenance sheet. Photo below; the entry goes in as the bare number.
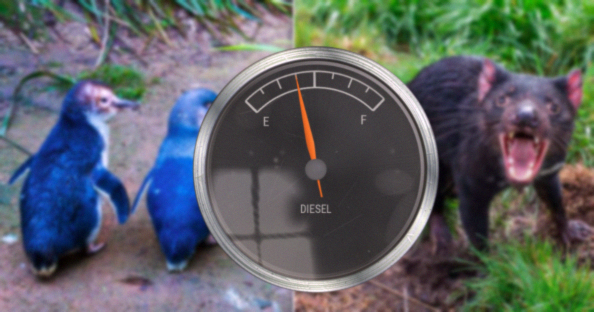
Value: 0.375
